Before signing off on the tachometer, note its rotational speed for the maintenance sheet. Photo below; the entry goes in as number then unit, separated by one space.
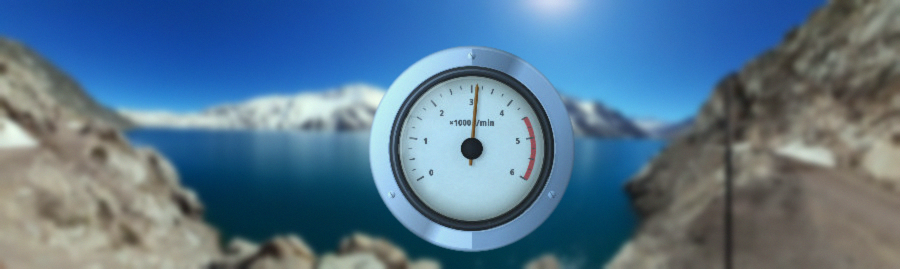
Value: 3125 rpm
